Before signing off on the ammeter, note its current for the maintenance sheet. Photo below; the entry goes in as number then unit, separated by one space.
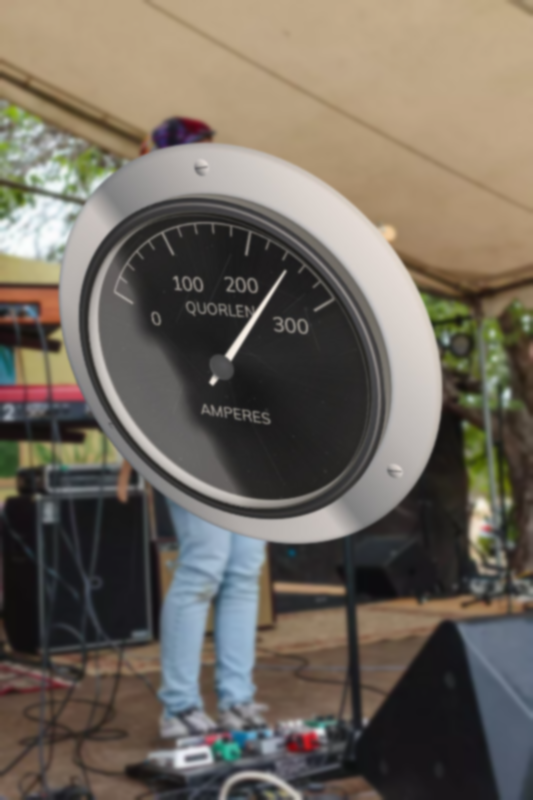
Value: 250 A
